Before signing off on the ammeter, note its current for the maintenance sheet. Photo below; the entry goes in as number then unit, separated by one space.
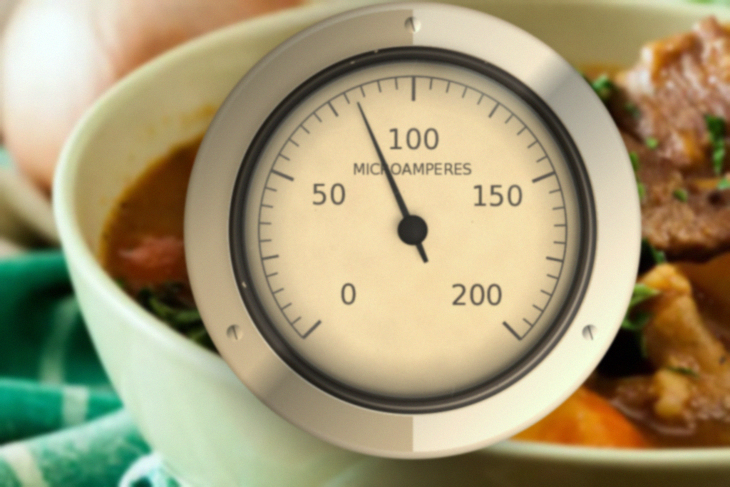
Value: 82.5 µA
